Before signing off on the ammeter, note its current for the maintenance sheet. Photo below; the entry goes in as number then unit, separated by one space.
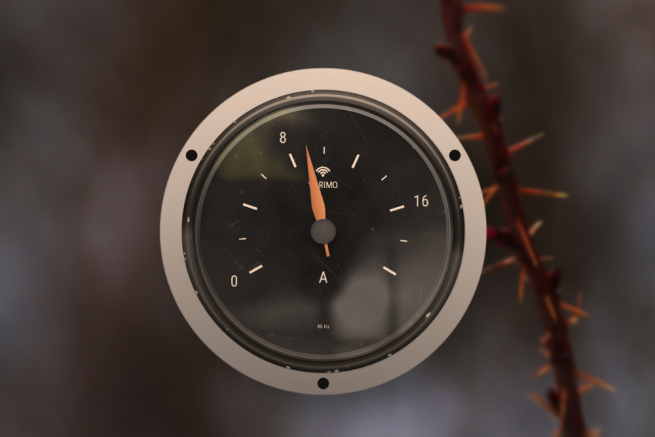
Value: 9 A
